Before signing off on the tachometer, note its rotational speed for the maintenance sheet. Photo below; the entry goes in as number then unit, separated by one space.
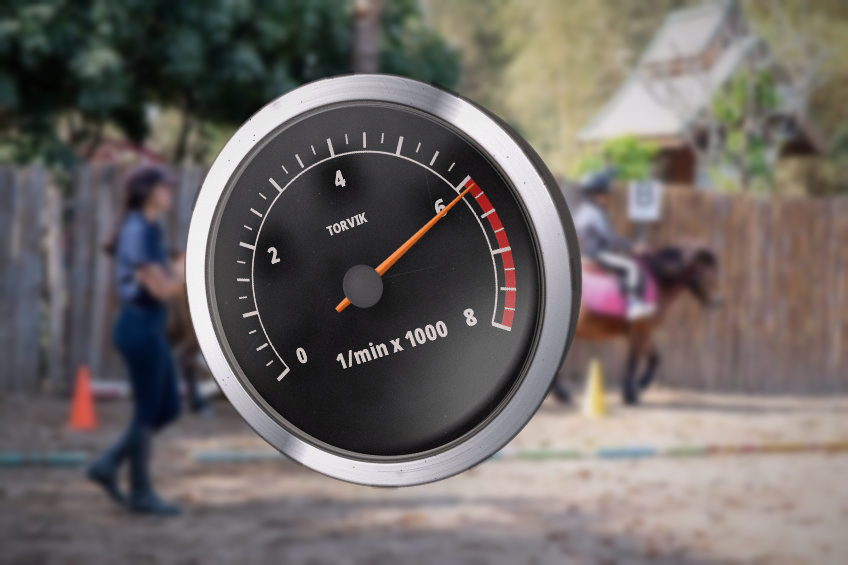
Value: 6125 rpm
